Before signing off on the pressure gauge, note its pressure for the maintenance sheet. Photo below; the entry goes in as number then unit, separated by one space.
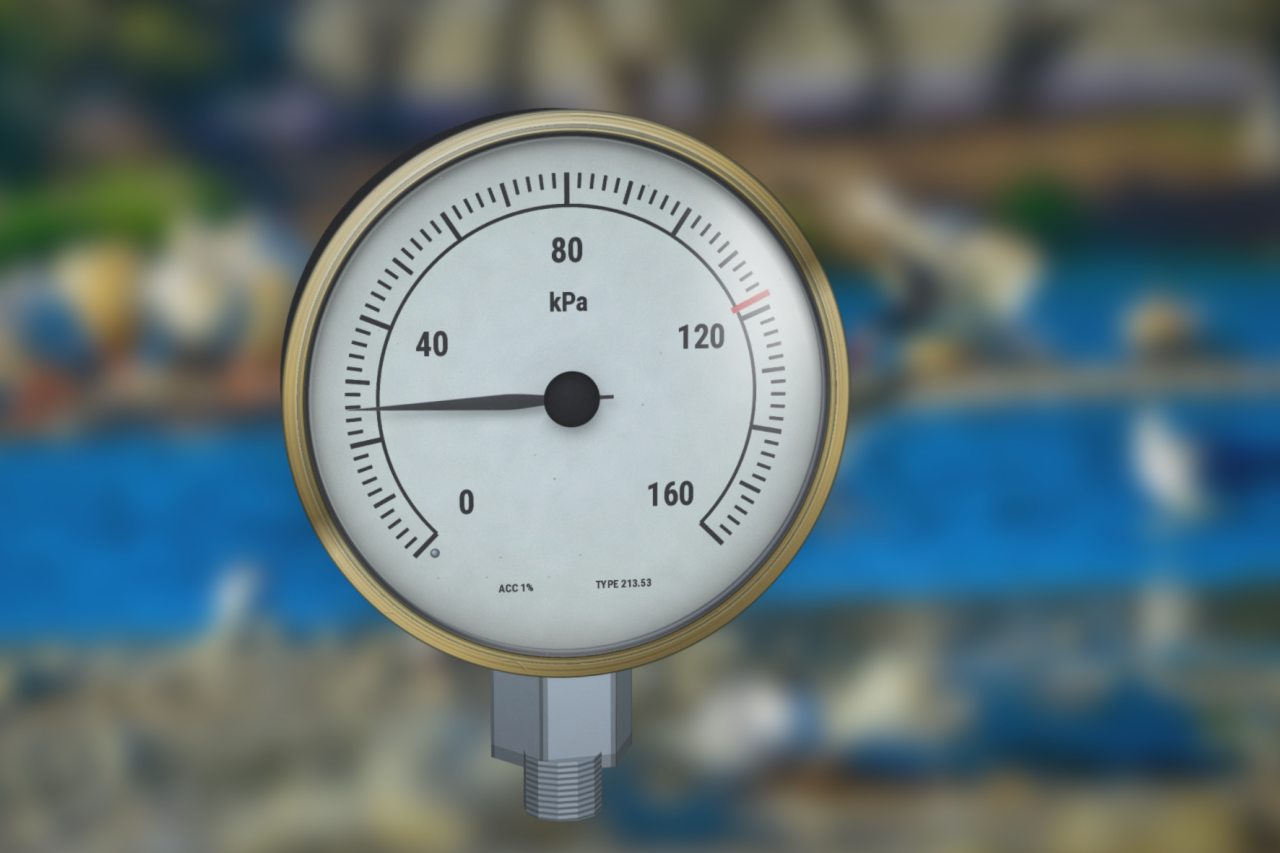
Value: 26 kPa
